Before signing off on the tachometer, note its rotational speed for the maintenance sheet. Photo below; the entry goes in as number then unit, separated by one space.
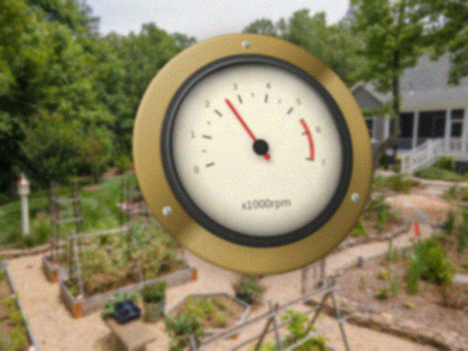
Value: 2500 rpm
